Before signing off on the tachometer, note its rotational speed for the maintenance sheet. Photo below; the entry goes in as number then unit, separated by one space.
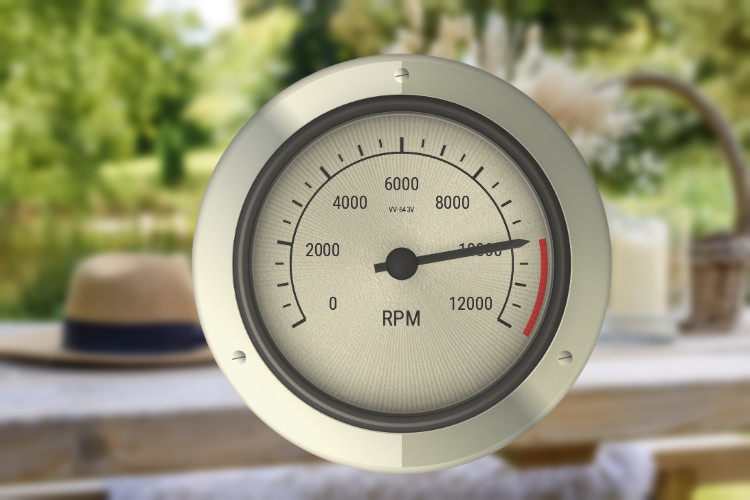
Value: 10000 rpm
